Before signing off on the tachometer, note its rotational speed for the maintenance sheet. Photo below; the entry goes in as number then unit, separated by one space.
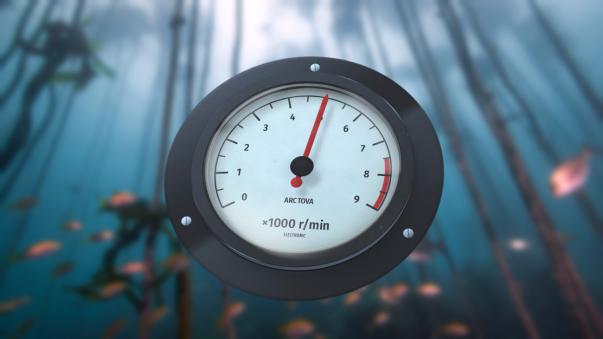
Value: 5000 rpm
